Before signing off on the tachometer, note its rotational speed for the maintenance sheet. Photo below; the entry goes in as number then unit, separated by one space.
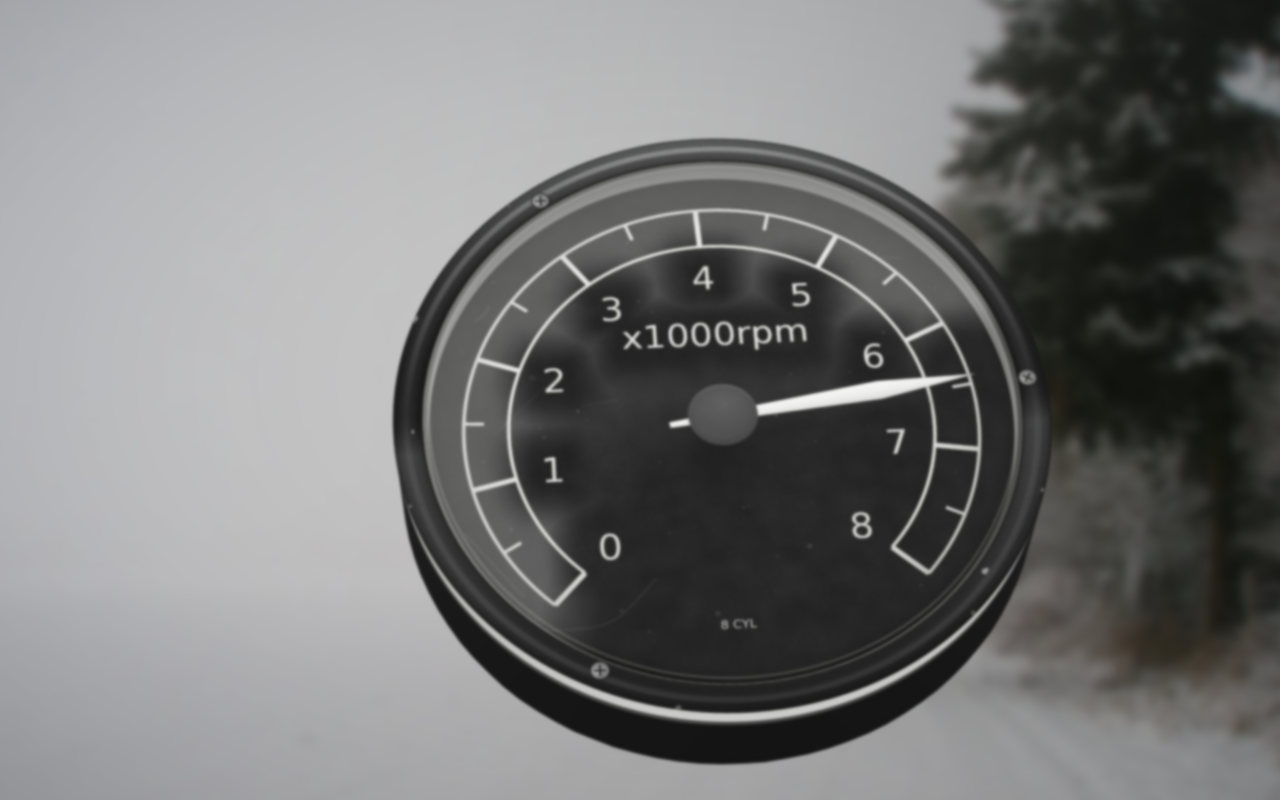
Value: 6500 rpm
